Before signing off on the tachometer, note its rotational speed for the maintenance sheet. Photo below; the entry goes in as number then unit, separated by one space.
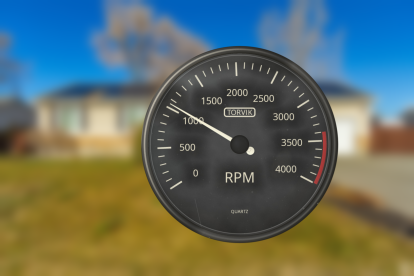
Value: 1050 rpm
